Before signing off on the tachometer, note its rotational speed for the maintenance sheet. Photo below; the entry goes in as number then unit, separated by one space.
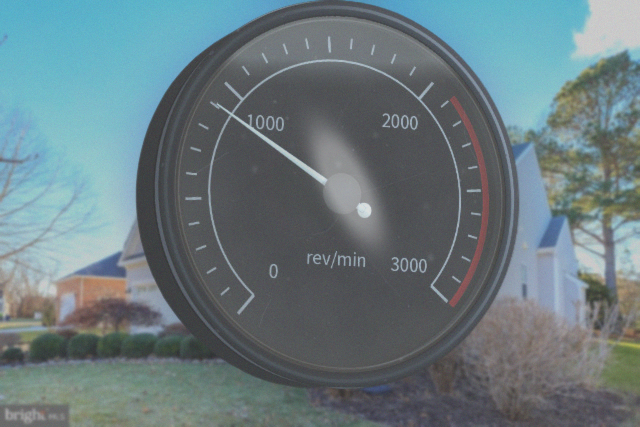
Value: 900 rpm
